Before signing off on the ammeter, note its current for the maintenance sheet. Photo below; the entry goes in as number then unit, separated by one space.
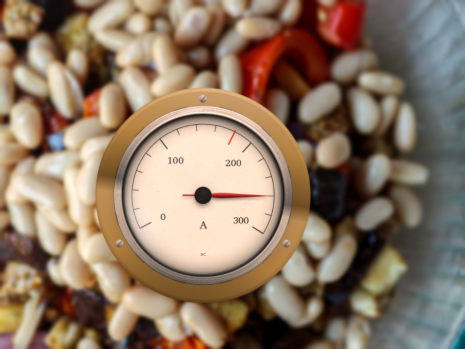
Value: 260 A
